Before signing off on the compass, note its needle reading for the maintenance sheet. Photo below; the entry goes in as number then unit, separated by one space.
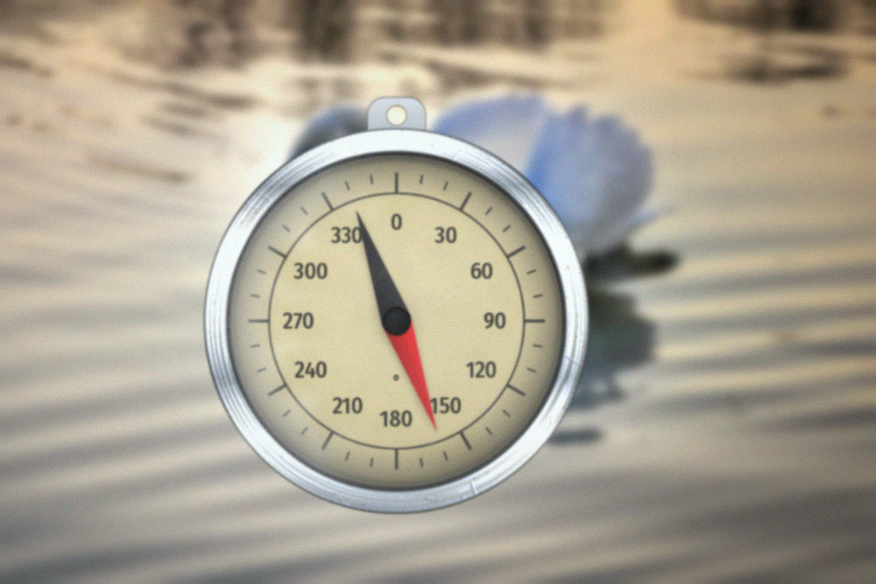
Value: 160 °
